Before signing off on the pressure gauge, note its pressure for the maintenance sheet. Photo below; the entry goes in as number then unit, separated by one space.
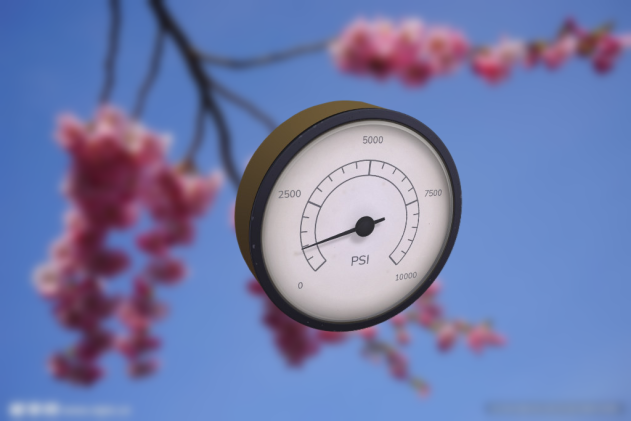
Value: 1000 psi
